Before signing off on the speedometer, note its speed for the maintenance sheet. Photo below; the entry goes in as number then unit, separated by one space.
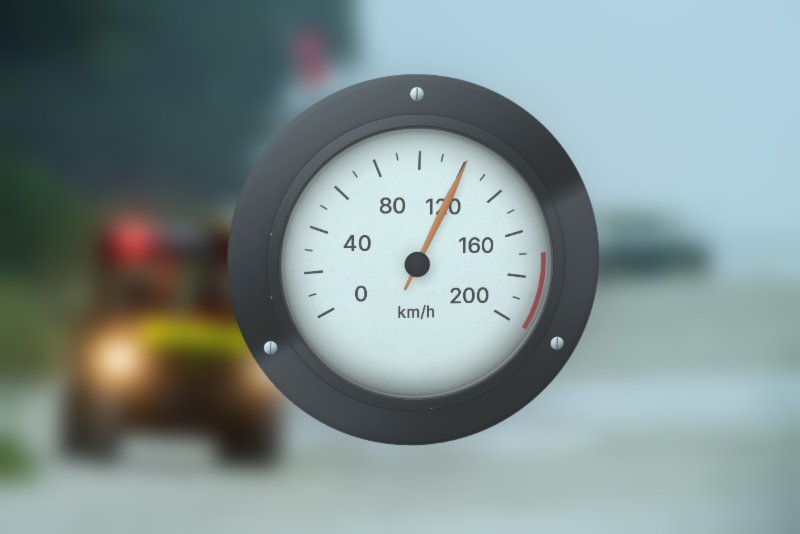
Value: 120 km/h
